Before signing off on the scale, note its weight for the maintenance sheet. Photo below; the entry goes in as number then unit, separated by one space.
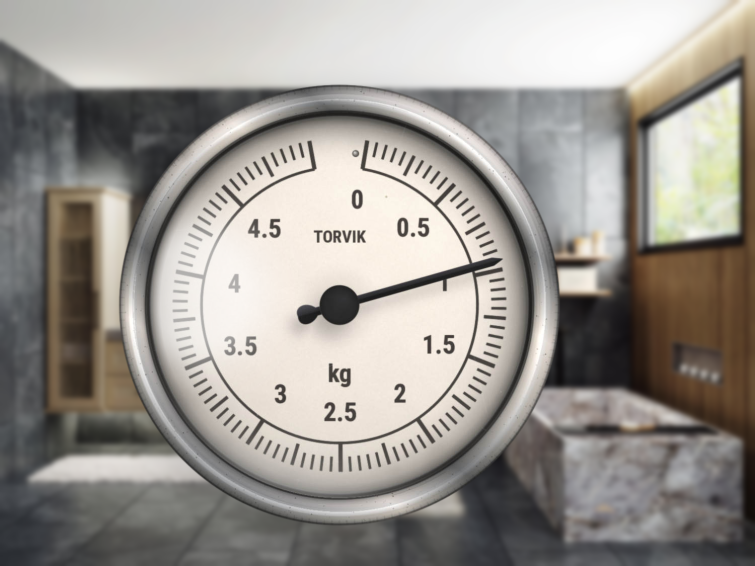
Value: 0.95 kg
